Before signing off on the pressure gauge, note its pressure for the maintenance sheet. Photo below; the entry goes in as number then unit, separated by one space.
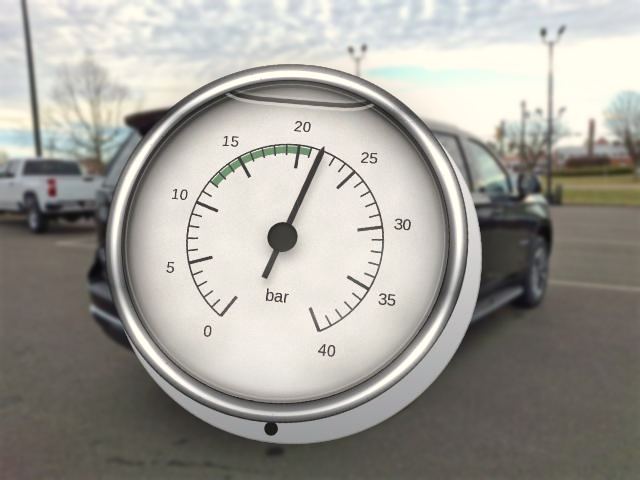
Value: 22 bar
